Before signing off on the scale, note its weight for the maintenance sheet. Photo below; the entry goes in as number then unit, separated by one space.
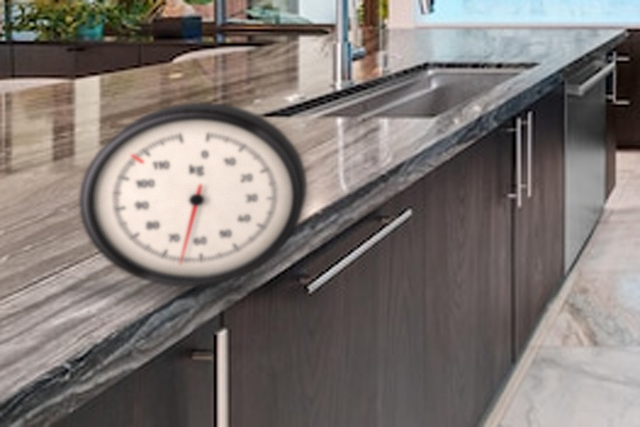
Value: 65 kg
